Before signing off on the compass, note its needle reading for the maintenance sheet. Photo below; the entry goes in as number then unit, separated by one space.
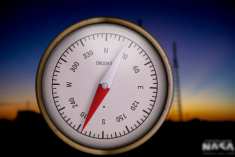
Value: 205 °
